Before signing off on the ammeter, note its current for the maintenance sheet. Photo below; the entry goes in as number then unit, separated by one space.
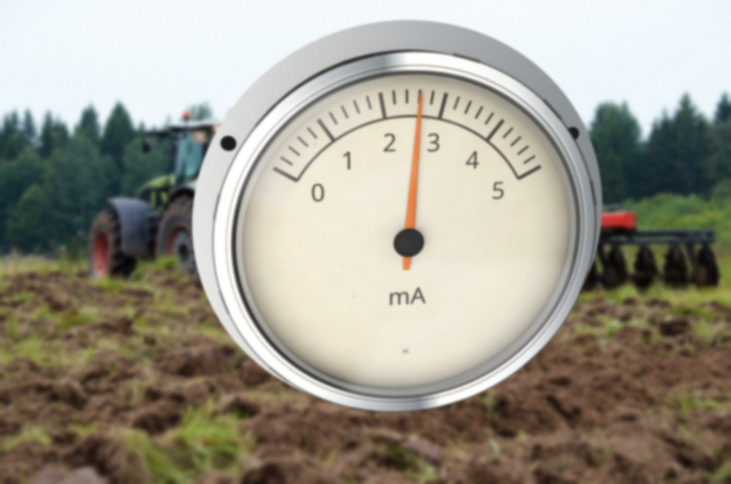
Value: 2.6 mA
